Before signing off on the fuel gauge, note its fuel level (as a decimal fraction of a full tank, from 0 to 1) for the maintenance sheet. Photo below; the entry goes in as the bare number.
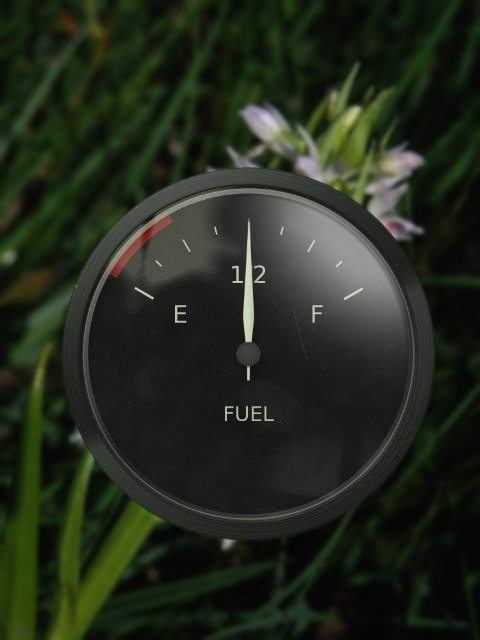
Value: 0.5
